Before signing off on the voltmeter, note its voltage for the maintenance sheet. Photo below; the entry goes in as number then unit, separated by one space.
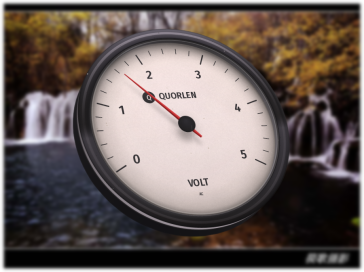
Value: 1.6 V
